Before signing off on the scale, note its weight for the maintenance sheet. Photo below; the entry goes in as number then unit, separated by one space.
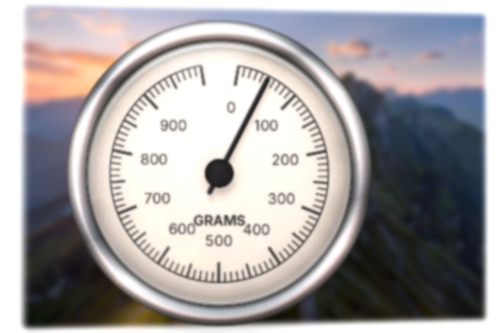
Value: 50 g
